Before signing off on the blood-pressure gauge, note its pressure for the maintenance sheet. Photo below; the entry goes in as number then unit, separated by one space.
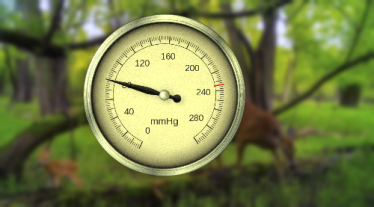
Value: 80 mmHg
